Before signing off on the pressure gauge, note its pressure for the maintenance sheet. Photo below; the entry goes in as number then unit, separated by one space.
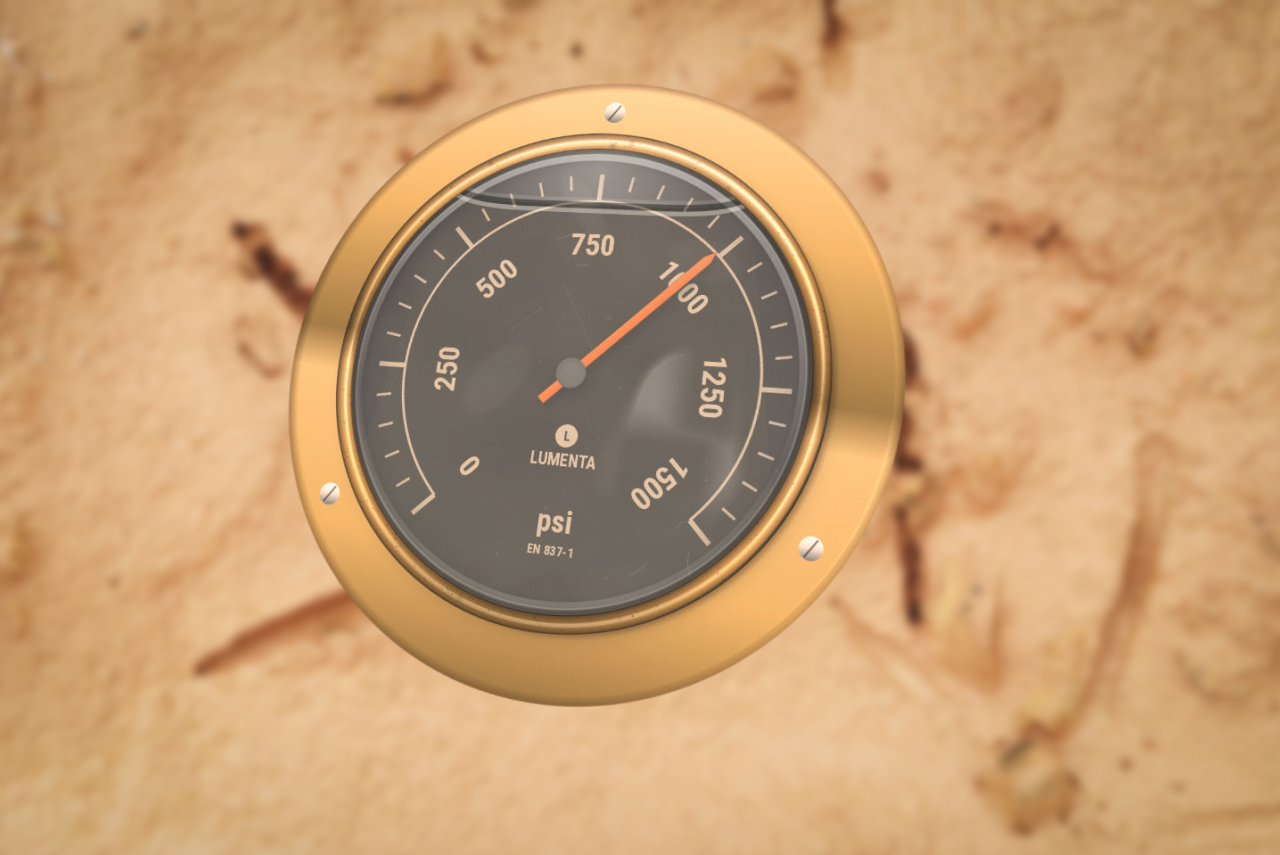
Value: 1000 psi
